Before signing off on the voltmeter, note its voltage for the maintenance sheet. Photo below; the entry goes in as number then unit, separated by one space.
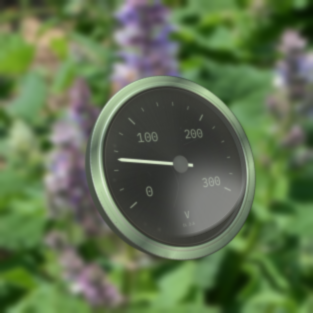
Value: 50 V
